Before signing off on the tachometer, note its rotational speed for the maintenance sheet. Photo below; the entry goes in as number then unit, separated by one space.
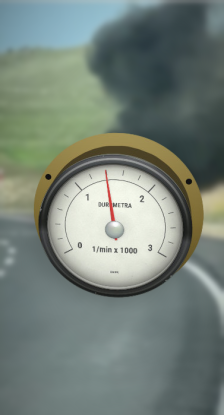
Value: 1400 rpm
